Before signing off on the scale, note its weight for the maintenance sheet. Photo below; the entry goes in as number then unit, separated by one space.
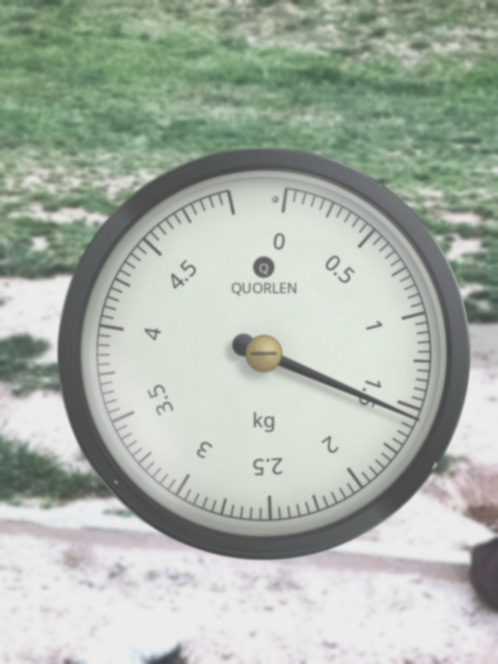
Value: 1.55 kg
